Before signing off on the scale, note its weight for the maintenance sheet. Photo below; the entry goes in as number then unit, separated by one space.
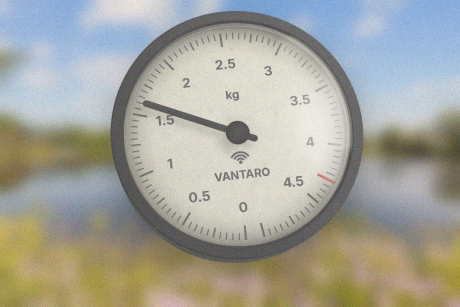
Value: 1.6 kg
